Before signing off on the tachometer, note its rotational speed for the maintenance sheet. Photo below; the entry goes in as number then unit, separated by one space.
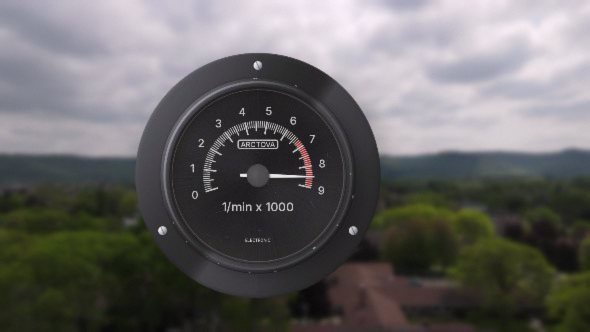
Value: 8500 rpm
